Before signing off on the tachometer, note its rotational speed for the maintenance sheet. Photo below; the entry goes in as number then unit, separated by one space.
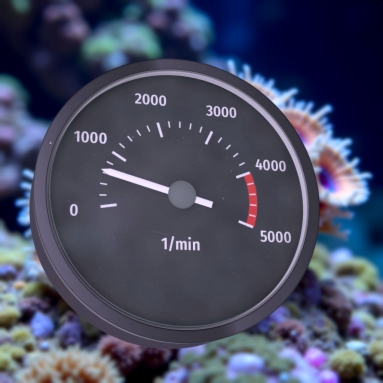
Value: 600 rpm
